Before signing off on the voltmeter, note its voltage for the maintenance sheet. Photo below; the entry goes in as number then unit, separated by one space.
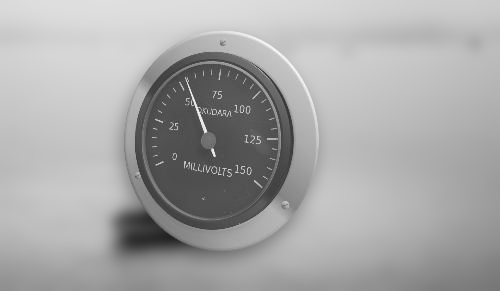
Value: 55 mV
